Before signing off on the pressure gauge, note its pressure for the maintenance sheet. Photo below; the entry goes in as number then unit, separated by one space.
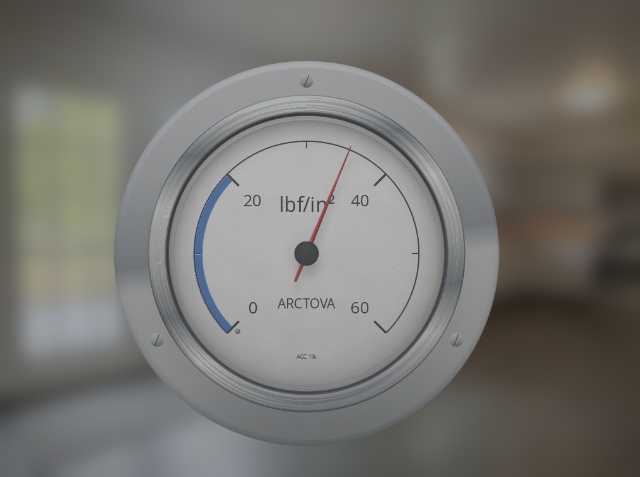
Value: 35 psi
